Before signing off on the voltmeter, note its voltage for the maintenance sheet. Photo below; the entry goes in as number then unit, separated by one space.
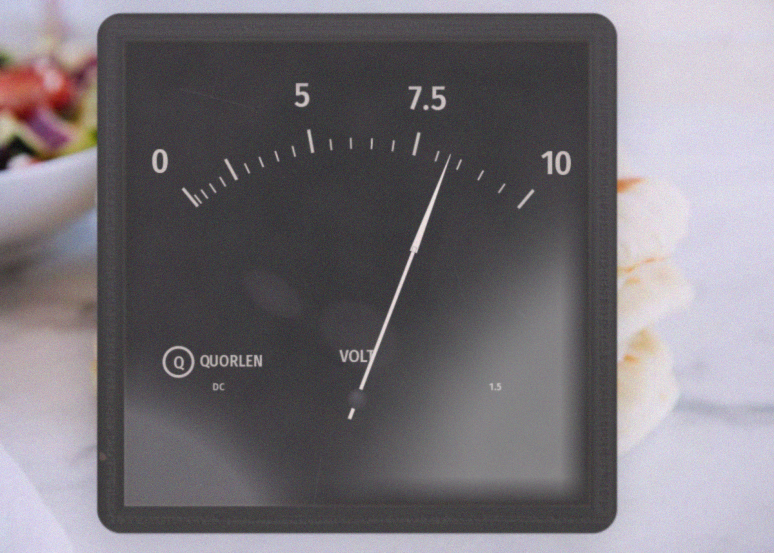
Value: 8.25 V
